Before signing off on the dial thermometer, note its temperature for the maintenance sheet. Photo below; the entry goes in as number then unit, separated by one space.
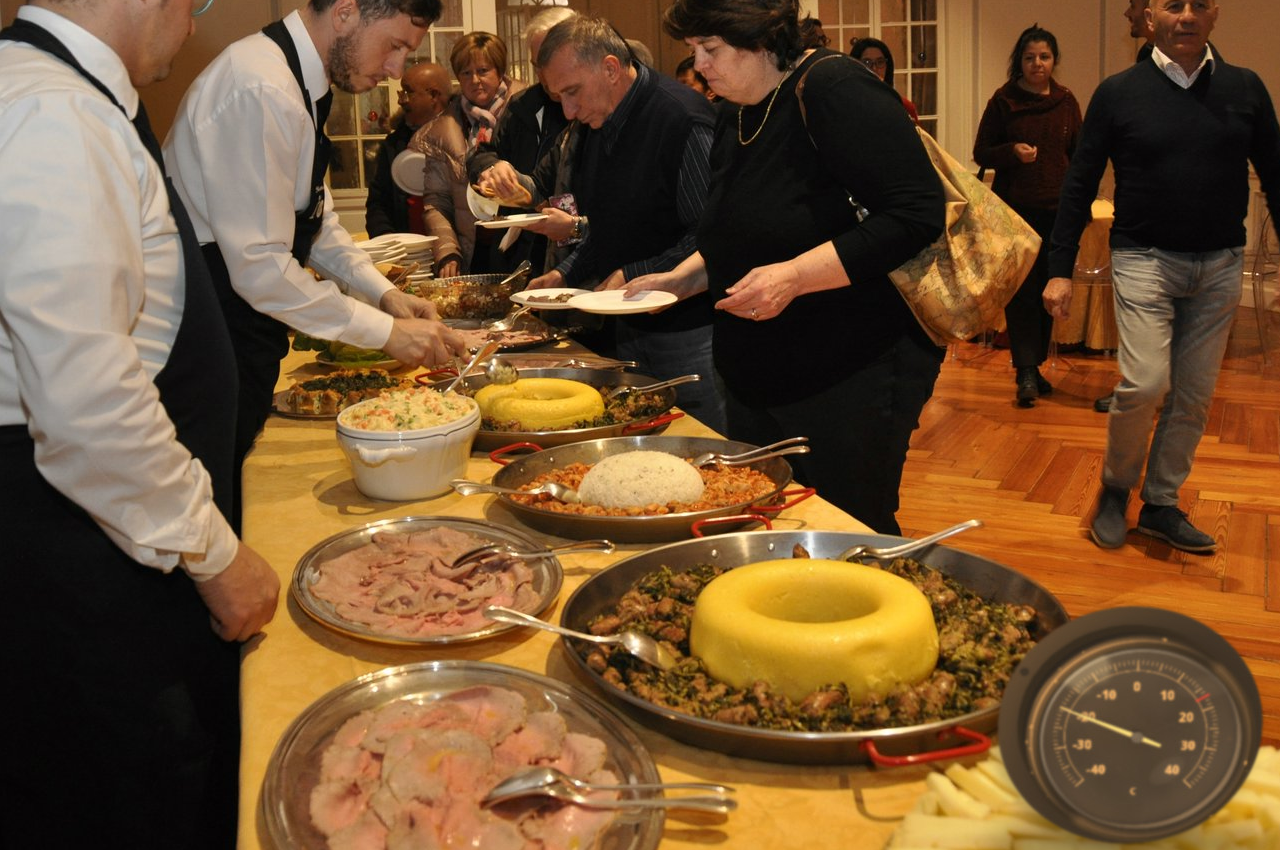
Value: -20 °C
